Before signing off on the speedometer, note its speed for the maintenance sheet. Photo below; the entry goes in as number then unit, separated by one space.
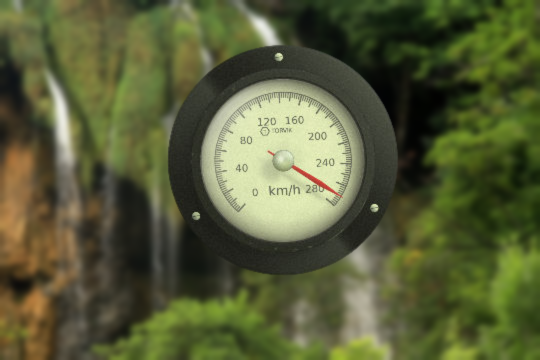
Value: 270 km/h
